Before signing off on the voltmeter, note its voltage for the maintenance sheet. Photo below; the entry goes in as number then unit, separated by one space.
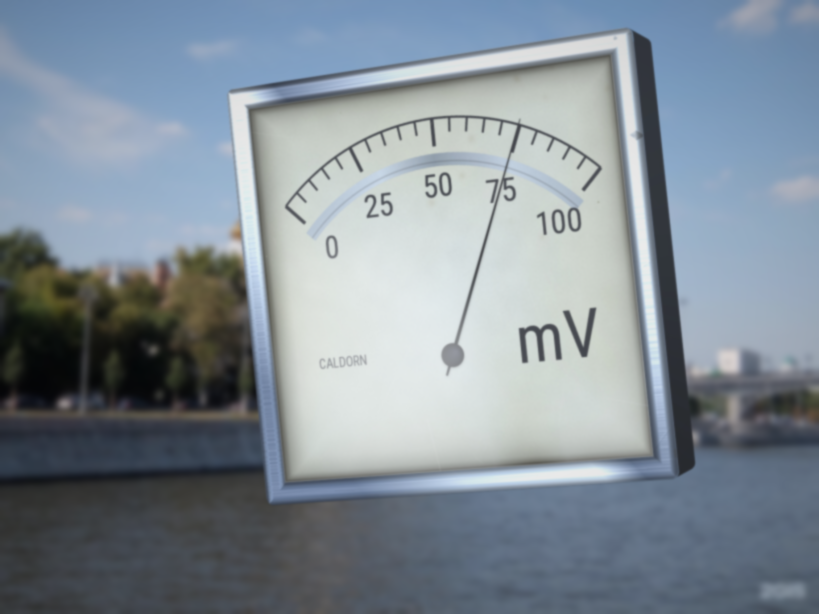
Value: 75 mV
